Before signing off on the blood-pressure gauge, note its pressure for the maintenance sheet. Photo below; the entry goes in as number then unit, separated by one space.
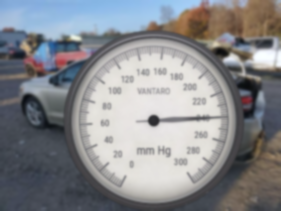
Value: 240 mmHg
